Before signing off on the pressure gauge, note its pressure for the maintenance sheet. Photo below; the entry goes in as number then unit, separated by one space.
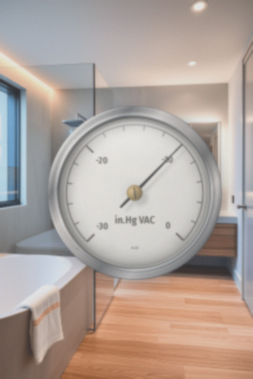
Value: -10 inHg
